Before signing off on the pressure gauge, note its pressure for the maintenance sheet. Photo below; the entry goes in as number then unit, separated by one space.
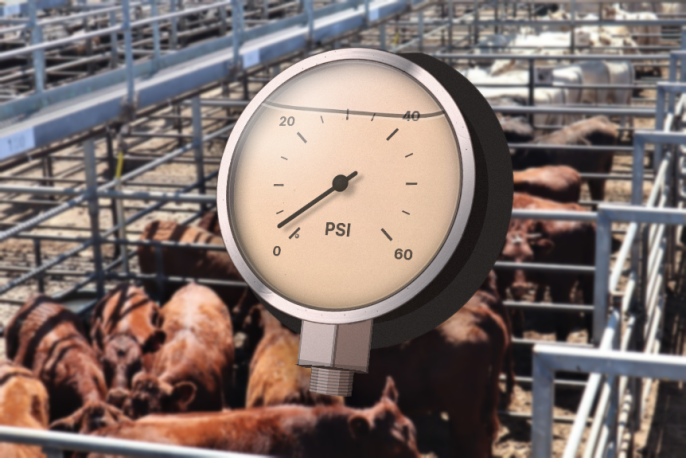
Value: 2.5 psi
